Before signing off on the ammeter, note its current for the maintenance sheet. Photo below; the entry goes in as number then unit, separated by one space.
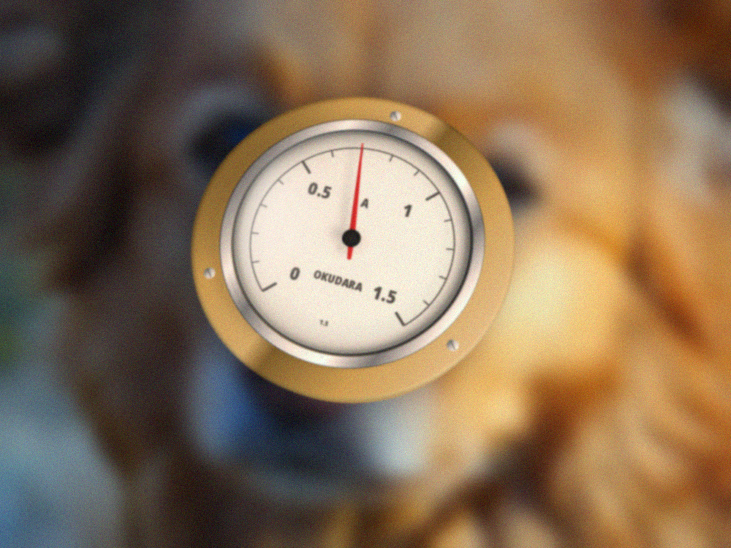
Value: 0.7 A
